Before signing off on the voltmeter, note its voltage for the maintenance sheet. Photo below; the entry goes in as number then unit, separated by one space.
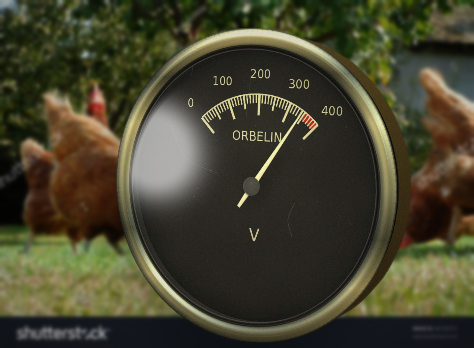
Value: 350 V
